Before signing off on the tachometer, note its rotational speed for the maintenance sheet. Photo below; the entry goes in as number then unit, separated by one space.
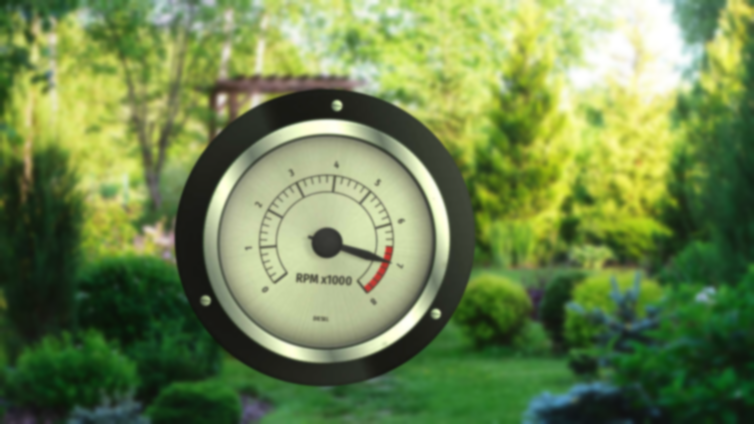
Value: 7000 rpm
